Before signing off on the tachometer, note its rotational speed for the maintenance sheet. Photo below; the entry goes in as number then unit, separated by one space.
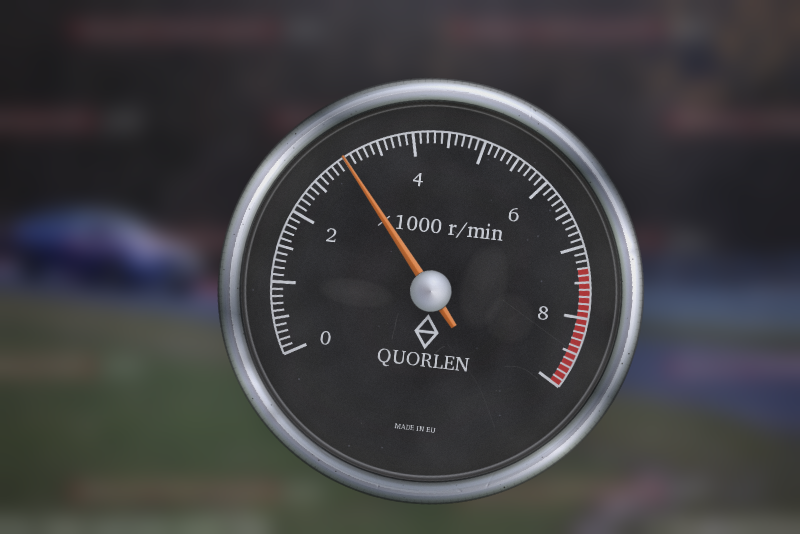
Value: 3000 rpm
